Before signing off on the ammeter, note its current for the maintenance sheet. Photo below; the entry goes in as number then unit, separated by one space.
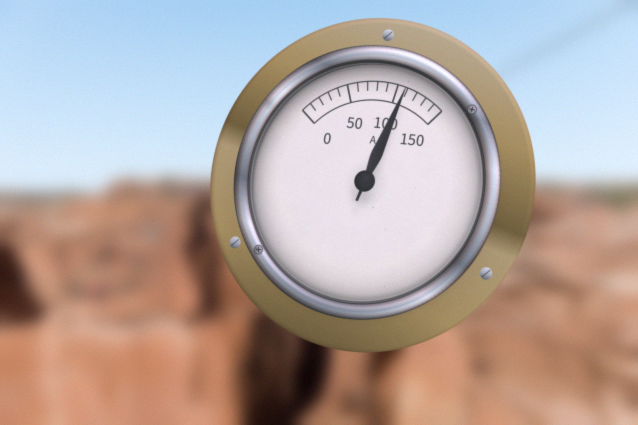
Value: 110 A
